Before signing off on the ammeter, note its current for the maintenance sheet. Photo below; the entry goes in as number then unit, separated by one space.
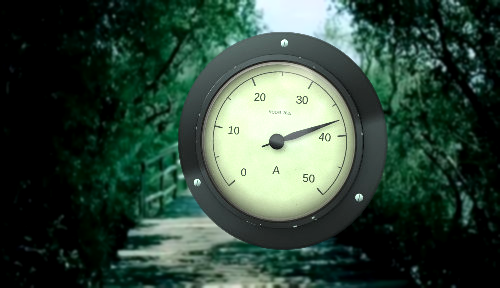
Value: 37.5 A
